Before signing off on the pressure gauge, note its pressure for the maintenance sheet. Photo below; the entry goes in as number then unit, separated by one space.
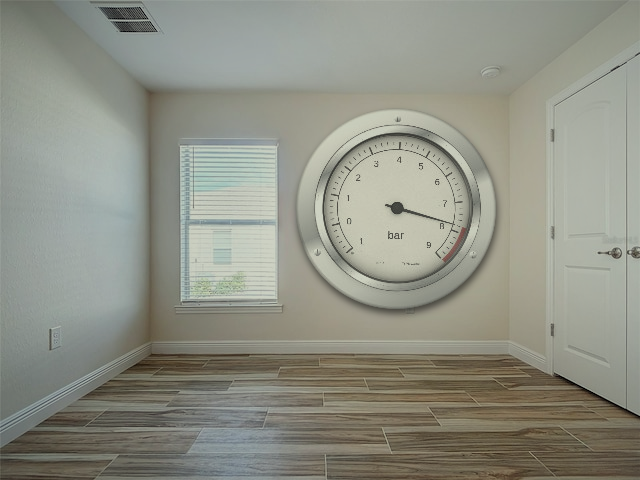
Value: 7.8 bar
